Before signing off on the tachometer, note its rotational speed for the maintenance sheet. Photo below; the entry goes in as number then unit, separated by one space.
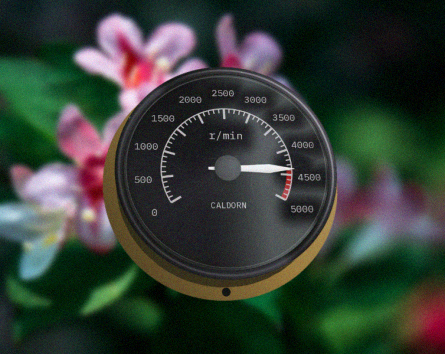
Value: 4400 rpm
